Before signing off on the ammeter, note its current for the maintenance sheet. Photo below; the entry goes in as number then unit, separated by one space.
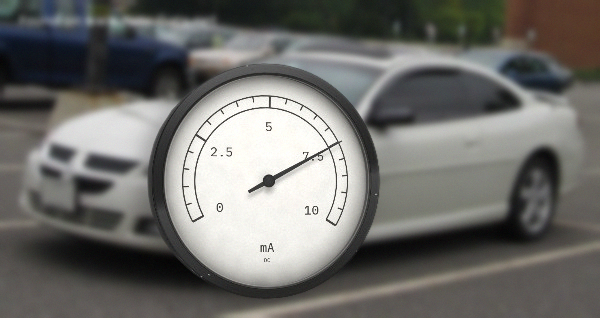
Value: 7.5 mA
